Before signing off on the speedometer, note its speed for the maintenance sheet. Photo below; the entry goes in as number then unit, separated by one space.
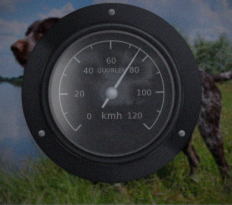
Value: 75 km/h
